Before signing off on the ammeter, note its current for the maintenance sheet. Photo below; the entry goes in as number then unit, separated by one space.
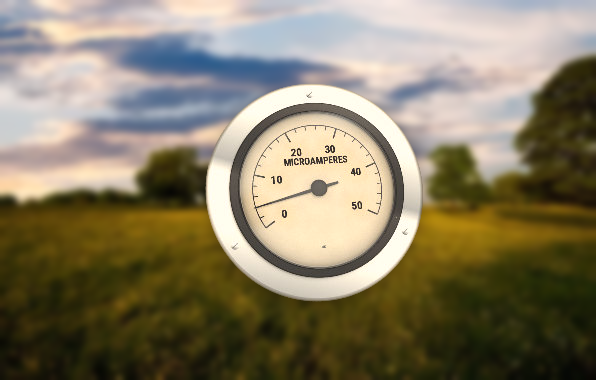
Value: 4 µA
